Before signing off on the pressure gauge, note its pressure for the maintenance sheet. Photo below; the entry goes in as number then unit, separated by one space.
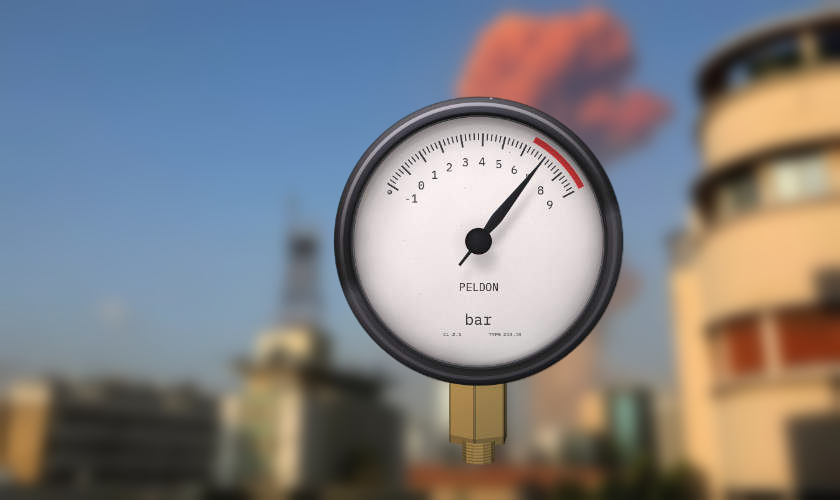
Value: 7 bar
